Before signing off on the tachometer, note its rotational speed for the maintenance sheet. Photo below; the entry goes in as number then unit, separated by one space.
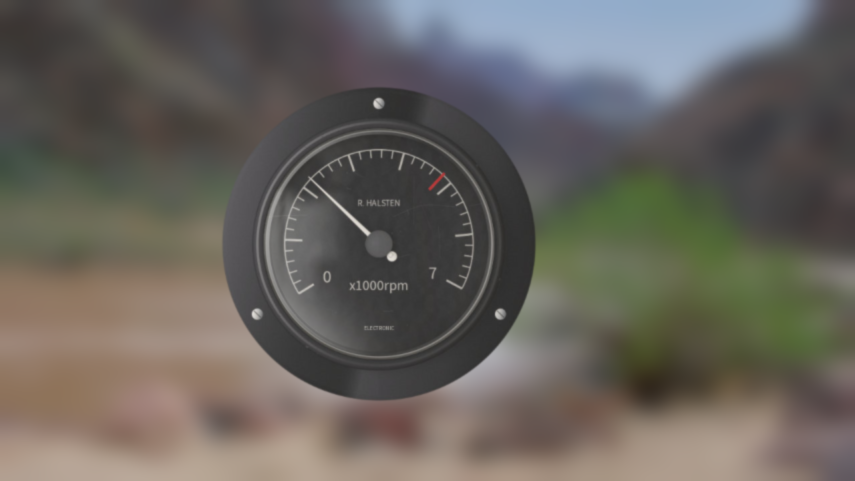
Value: 2200 rpm
